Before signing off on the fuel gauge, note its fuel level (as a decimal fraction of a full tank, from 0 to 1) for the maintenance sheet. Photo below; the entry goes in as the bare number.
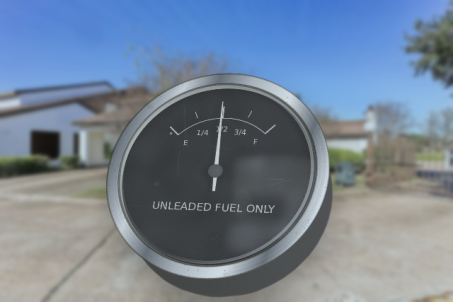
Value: 0.5
